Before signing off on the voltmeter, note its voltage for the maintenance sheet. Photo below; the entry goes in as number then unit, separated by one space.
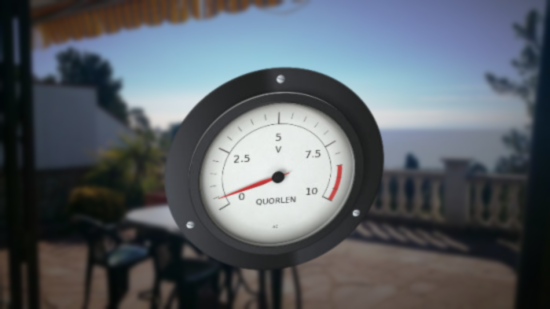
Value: 0.5 V
